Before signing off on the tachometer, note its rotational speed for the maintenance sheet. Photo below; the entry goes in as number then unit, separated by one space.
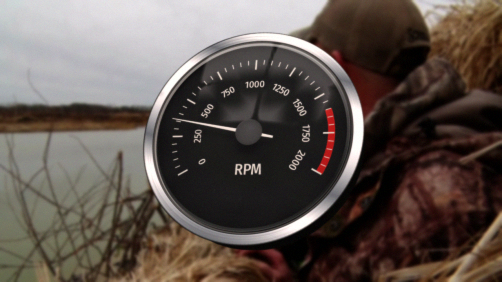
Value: 350 rpm
